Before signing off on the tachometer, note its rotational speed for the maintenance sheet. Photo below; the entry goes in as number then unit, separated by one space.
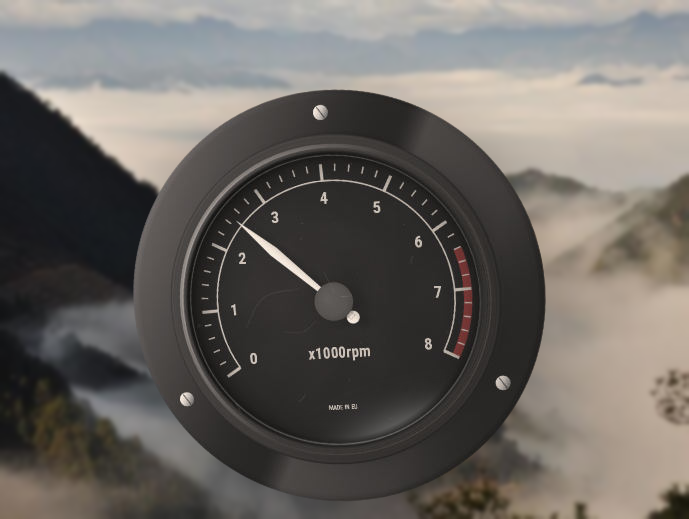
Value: 2500 rpm
